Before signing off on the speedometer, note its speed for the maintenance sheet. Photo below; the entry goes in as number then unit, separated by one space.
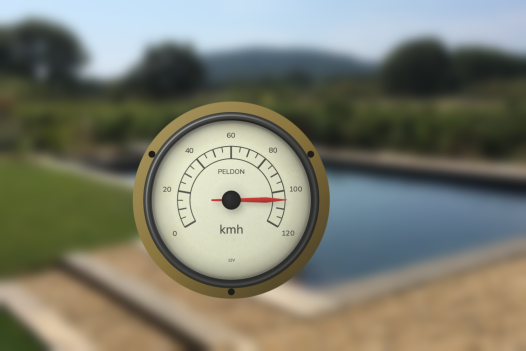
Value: 105 km/h
